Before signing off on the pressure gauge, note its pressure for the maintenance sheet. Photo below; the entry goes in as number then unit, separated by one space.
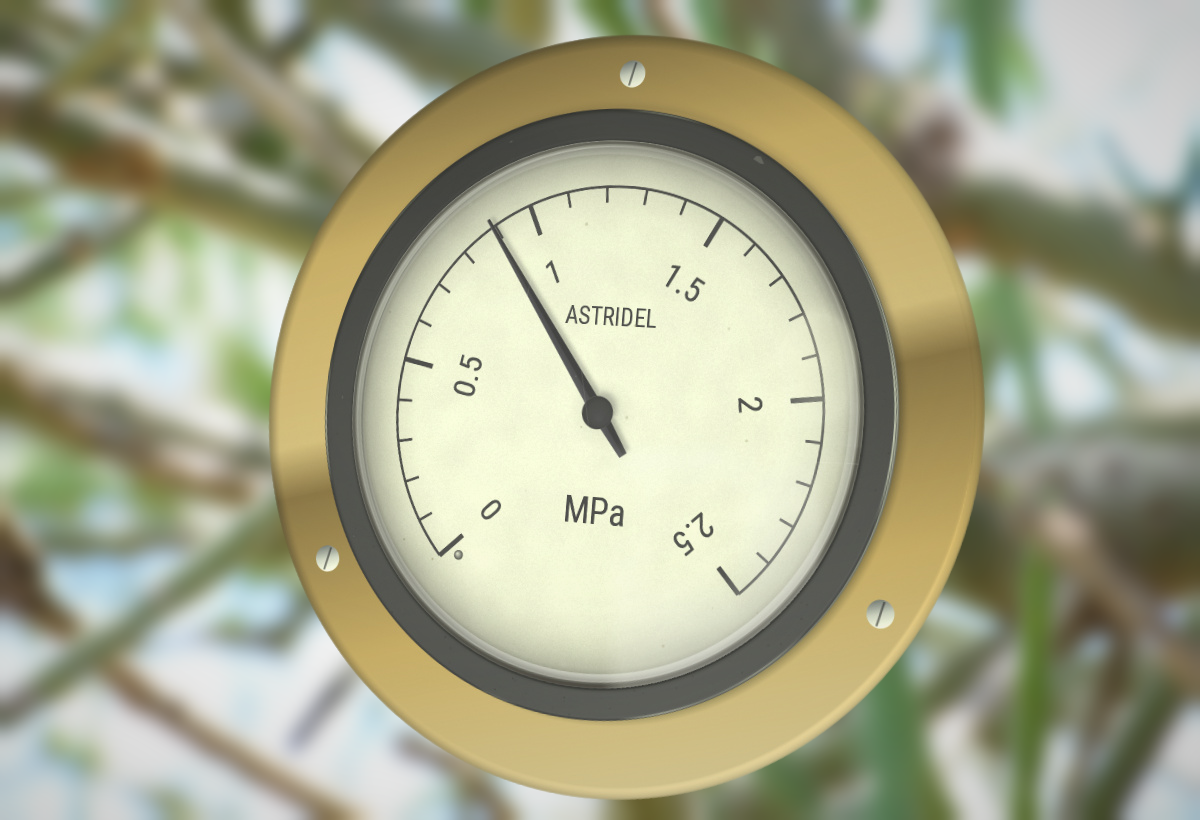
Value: 0.9 MPa
